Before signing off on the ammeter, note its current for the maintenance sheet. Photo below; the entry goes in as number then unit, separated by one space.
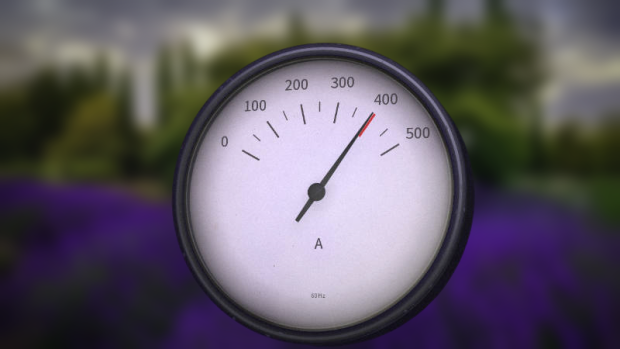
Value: 400 A
